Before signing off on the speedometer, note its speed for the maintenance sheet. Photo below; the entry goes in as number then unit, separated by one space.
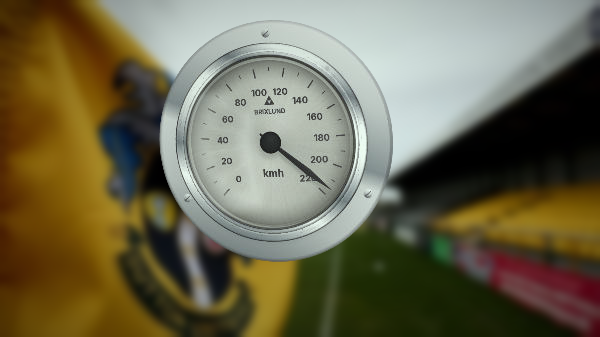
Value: 215 km/h
